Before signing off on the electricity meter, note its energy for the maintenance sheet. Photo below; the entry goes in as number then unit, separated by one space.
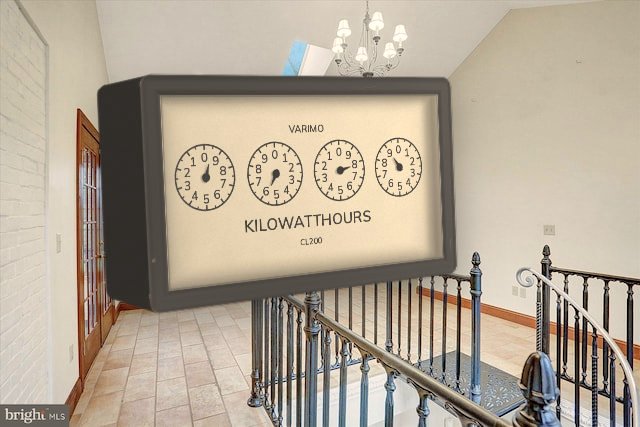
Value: 9579 kWh
